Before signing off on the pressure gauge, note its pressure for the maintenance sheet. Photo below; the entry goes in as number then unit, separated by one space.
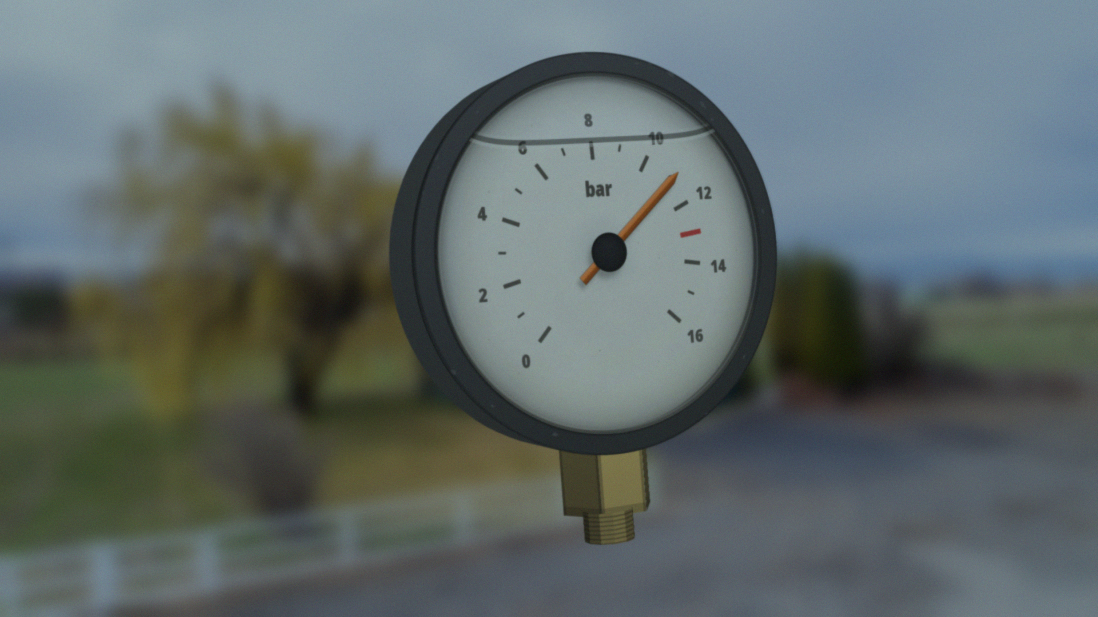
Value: 11 bar
